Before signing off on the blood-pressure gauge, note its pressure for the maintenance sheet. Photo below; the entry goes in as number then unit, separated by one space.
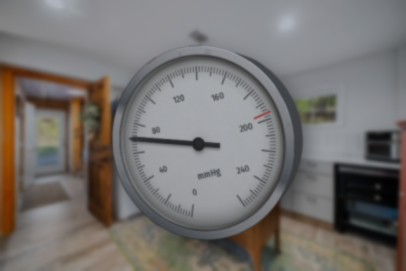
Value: 70 mmHg
